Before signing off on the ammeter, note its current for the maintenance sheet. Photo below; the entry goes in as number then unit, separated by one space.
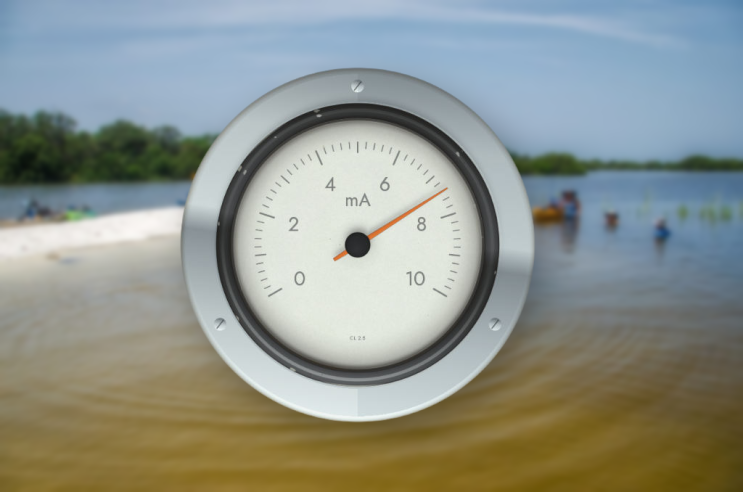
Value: 7.4 mA
